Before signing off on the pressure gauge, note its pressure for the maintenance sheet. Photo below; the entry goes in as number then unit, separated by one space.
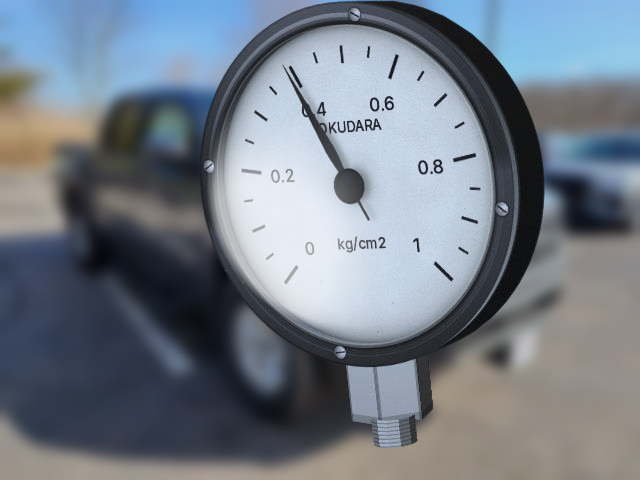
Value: 0.4 kg/cm²
